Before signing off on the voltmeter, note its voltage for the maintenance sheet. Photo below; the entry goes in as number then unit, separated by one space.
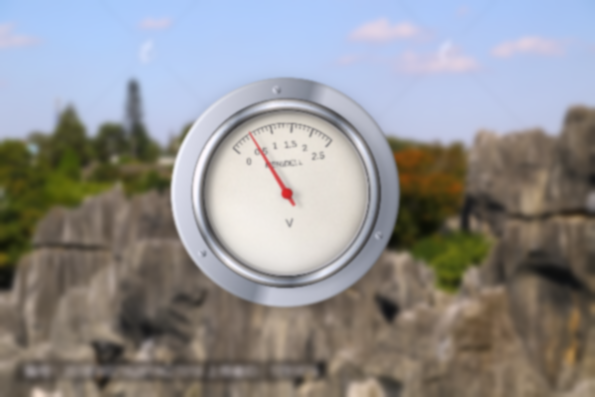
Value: 0.5 V
